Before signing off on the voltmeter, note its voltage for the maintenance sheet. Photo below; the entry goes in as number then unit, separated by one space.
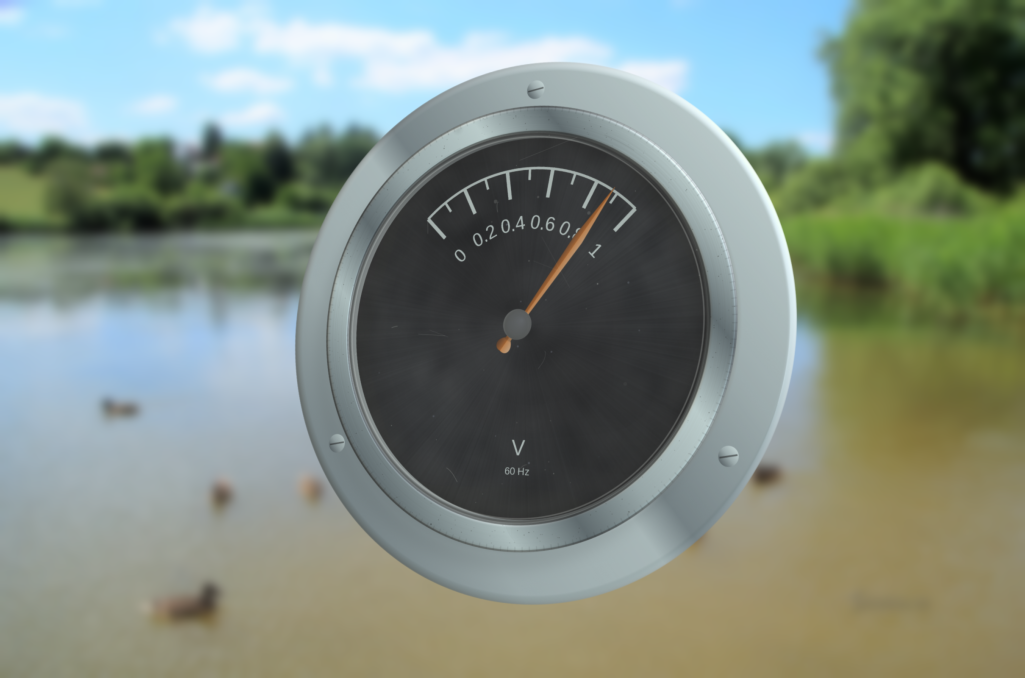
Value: 0.9 V
